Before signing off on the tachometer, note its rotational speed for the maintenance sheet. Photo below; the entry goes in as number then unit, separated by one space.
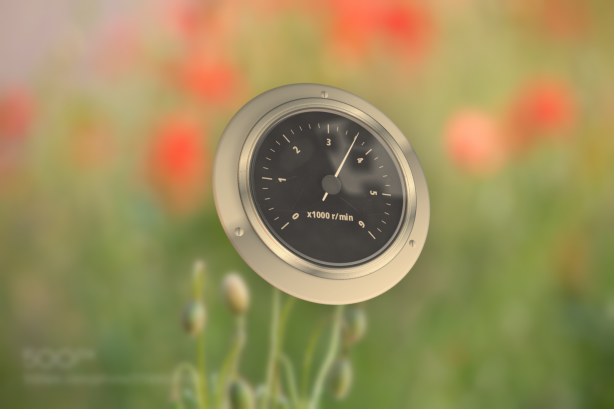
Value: 3600 rpm
